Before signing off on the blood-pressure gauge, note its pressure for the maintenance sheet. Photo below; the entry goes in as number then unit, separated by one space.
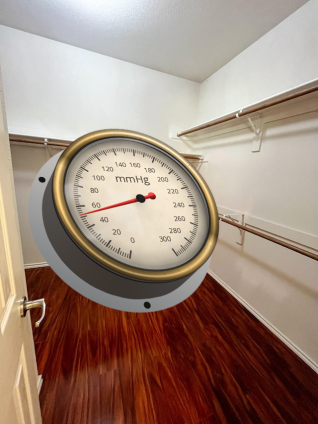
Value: 50 mmHg
